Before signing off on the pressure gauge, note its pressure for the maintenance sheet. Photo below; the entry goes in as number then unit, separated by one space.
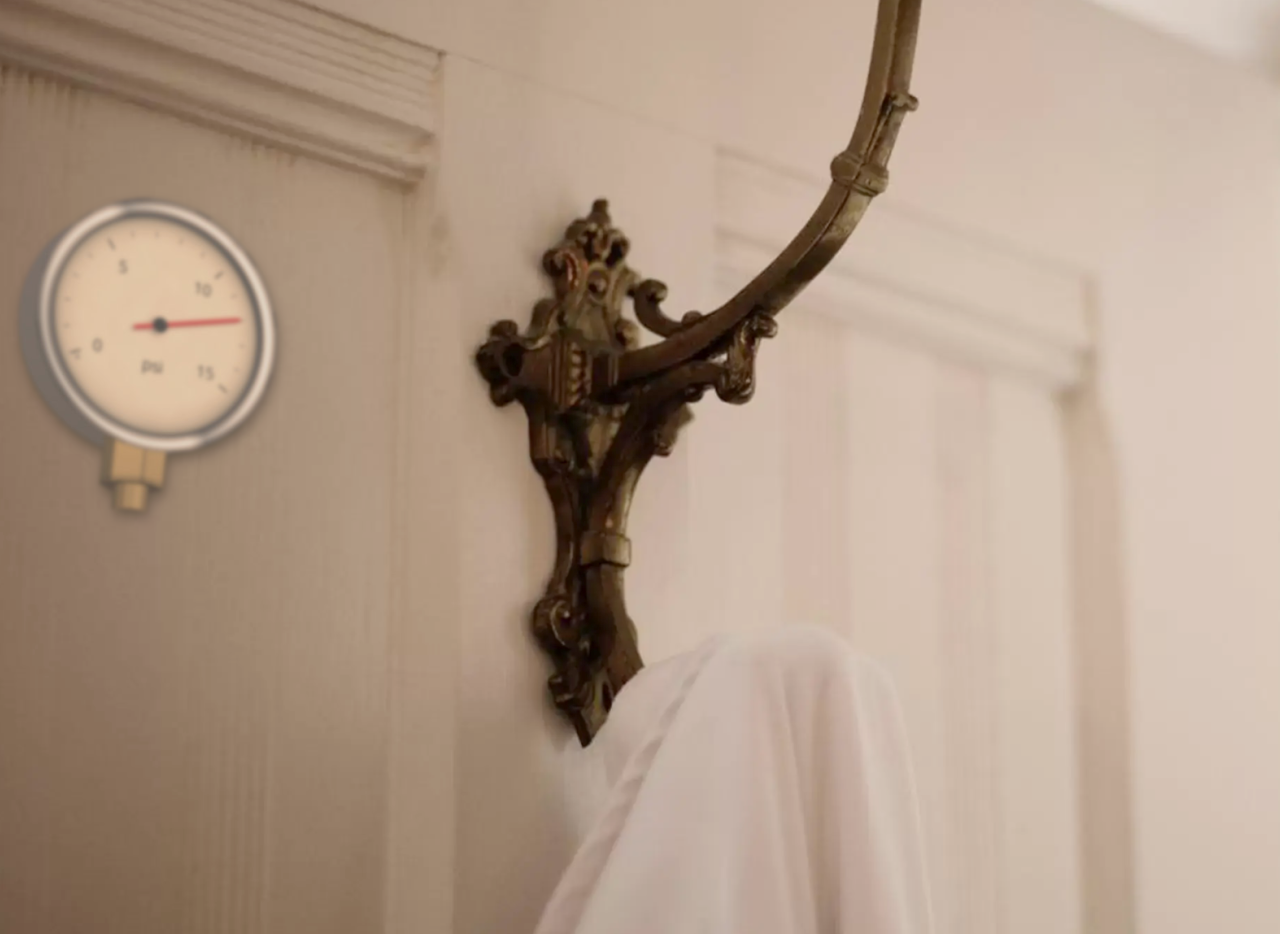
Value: 12 psi
